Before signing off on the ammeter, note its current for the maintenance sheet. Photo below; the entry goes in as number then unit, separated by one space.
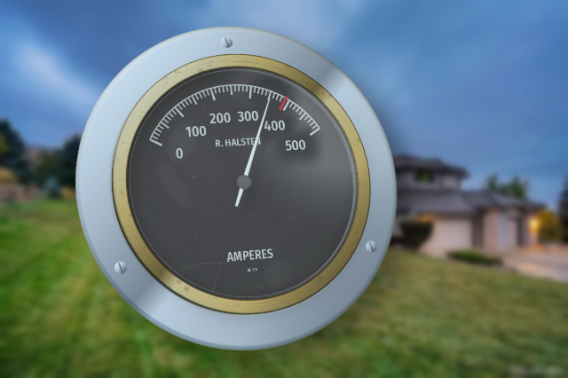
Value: 350 A
